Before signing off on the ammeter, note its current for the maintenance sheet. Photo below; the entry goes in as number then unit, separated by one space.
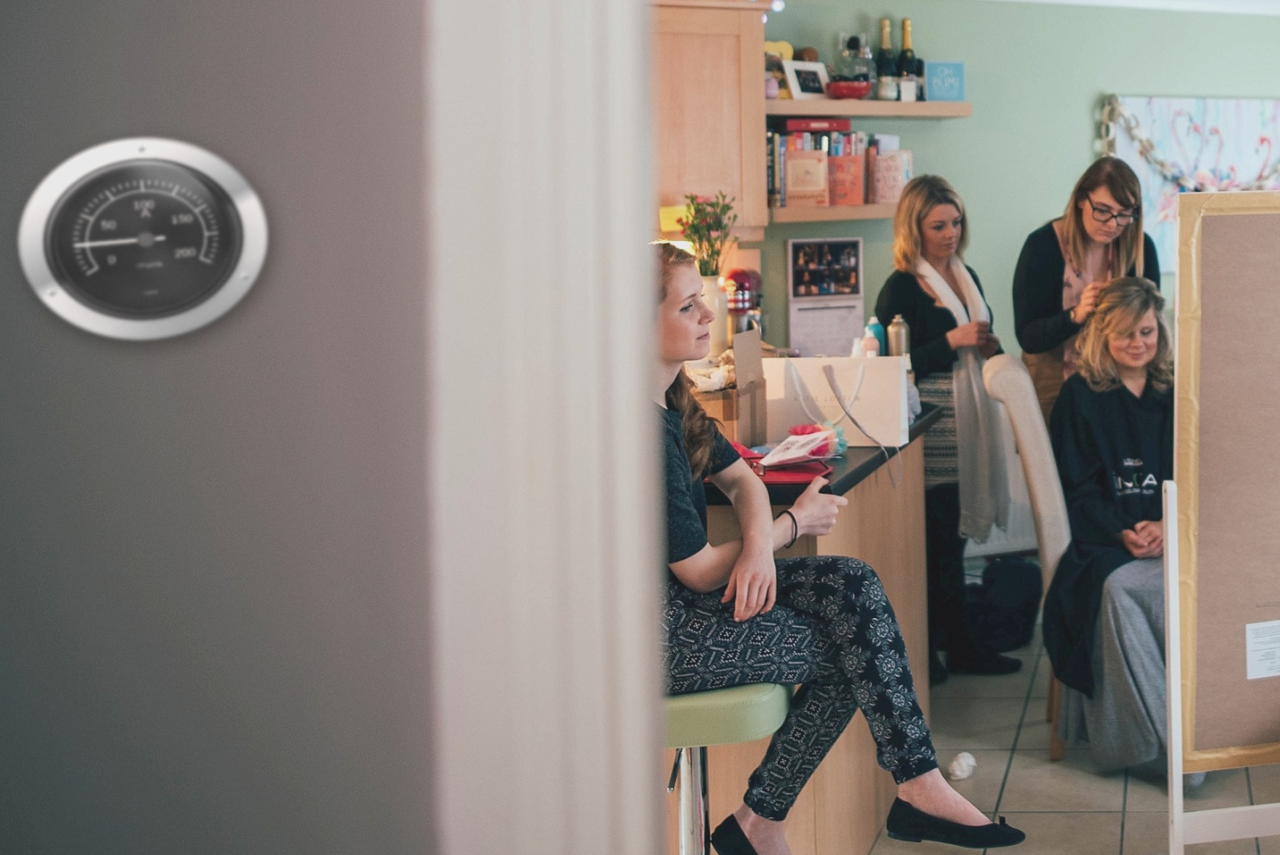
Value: 25 A
